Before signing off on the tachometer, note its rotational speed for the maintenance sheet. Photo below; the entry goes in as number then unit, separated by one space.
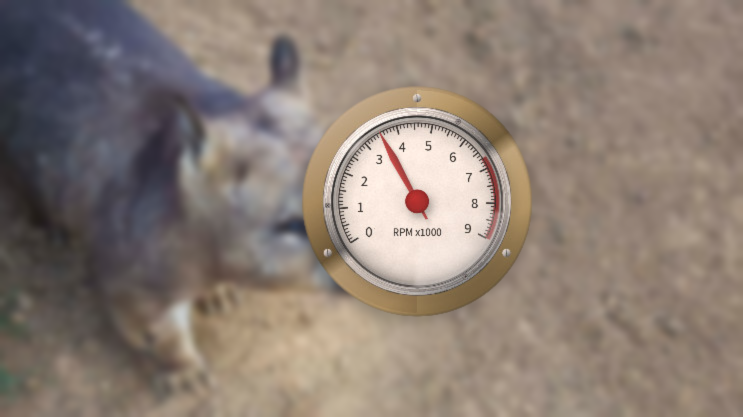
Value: 3500 rpm
